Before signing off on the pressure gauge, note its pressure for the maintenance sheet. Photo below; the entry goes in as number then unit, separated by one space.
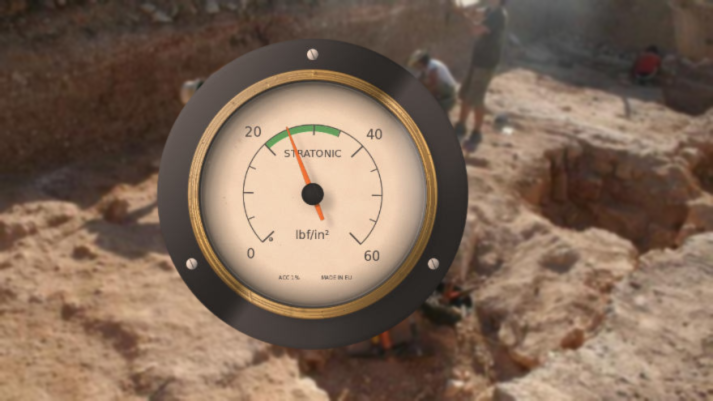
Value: 25 psi
